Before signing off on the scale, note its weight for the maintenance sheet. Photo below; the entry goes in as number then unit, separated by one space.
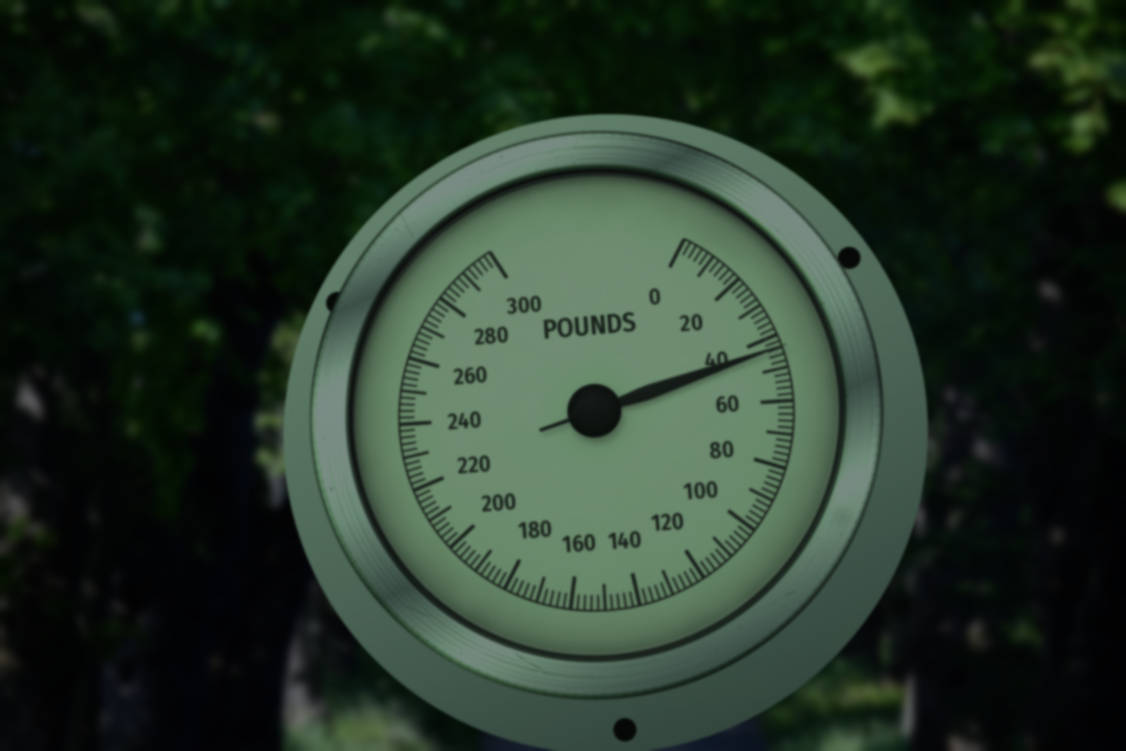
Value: 44 lb
